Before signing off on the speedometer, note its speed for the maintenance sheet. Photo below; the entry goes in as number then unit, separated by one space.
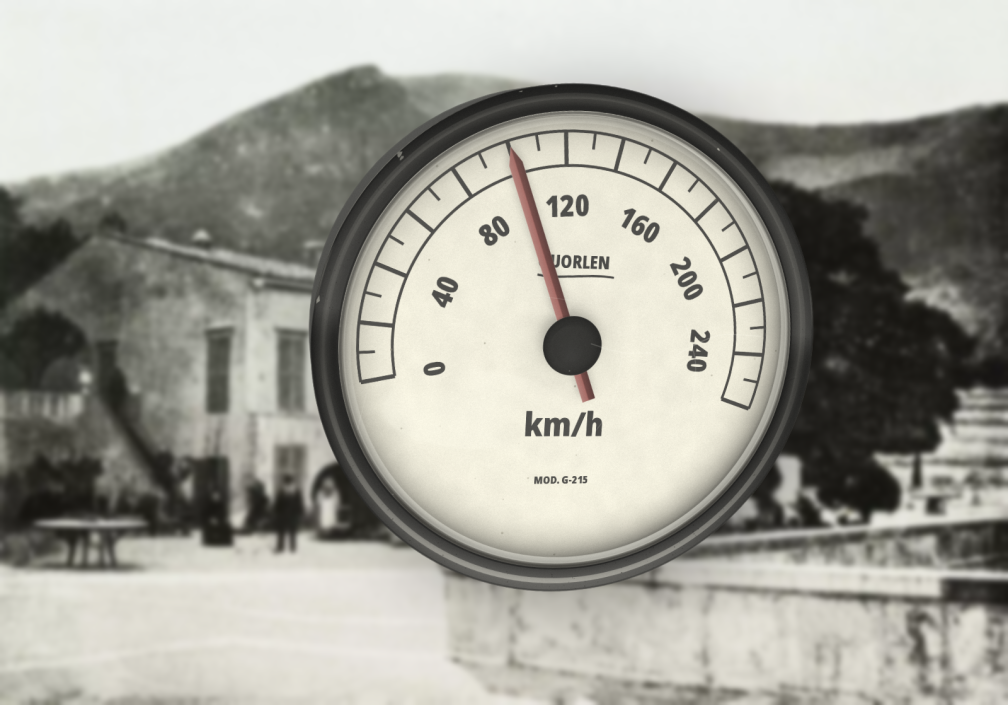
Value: 100 km/h
